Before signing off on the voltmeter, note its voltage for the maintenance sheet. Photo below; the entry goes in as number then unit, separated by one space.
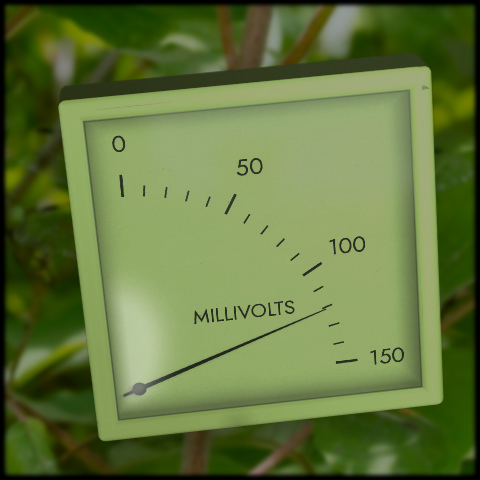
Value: 120 mV
